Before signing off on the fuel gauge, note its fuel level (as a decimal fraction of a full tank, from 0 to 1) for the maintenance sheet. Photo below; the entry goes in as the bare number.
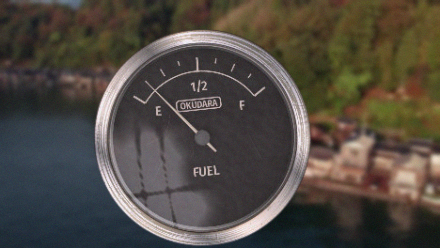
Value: 0.125
